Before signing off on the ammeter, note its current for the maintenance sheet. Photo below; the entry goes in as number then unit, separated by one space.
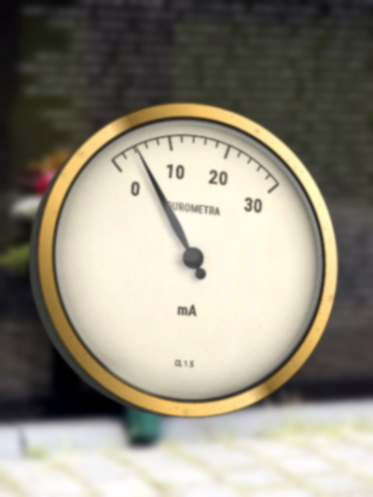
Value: 4 mA
